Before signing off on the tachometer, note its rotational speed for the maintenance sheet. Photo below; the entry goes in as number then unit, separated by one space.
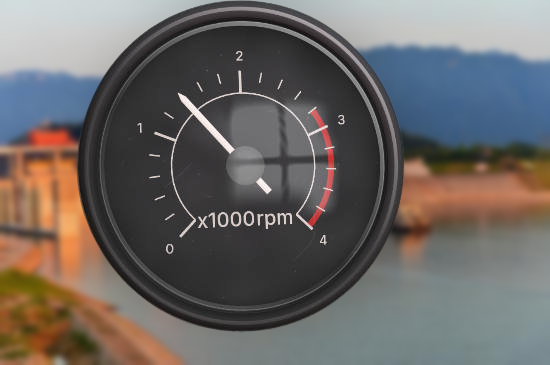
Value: 1400 rpm
